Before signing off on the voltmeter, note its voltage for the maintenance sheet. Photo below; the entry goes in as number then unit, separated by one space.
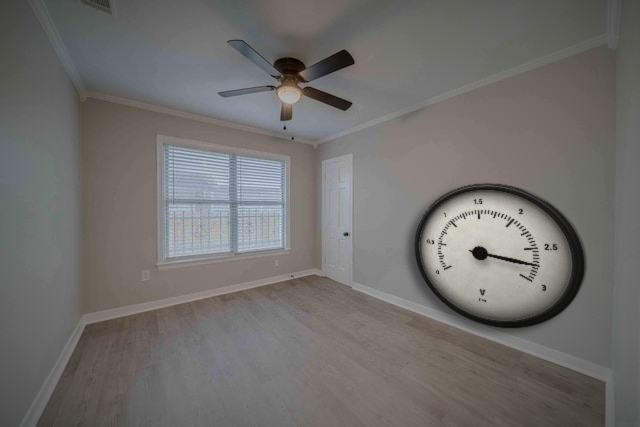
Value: 2.75 V
